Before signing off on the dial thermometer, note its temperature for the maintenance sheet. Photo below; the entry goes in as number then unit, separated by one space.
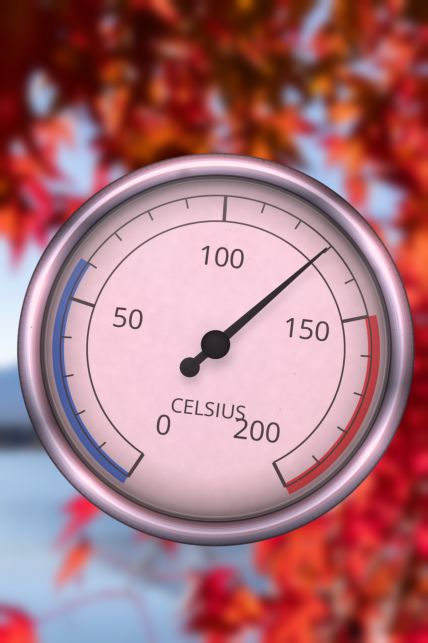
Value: 130 °C
